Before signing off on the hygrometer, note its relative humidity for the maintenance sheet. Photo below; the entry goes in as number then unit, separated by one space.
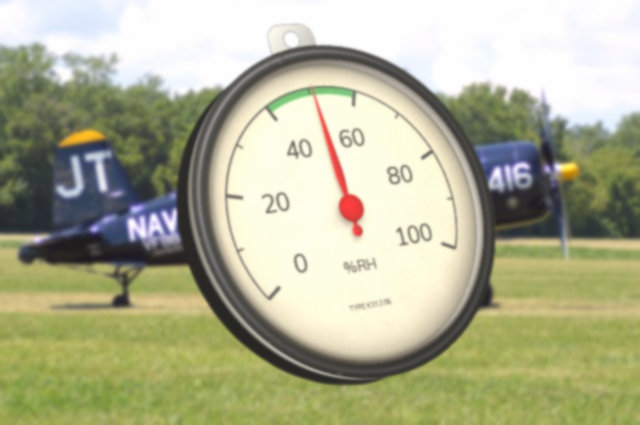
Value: 50 %
